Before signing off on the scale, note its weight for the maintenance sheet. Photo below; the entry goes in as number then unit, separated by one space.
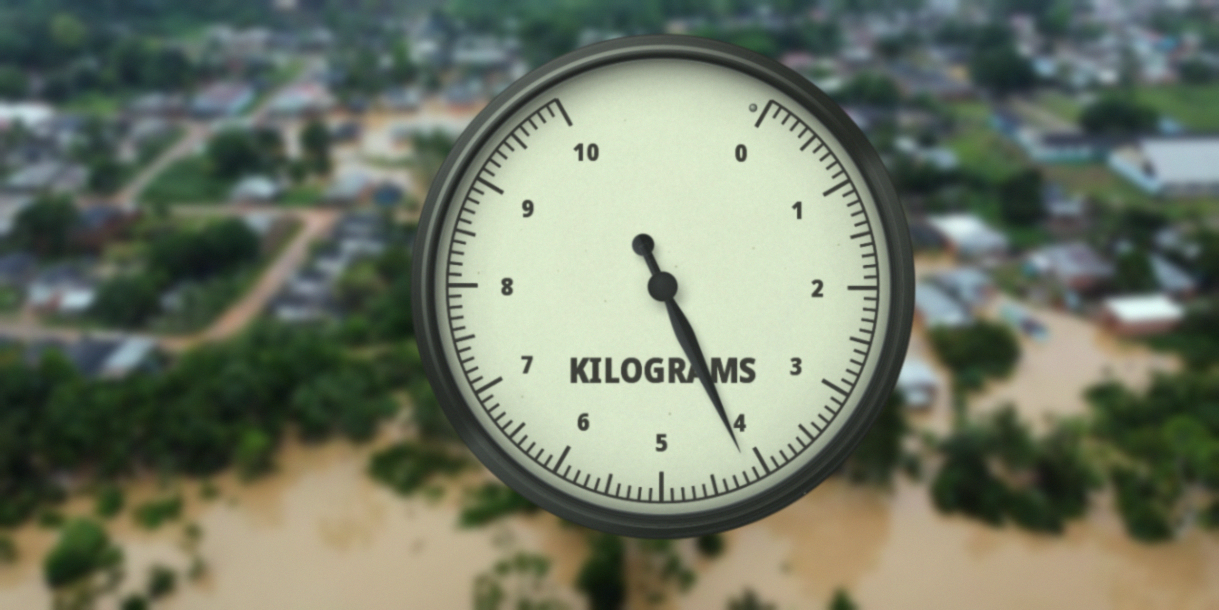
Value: 4.15 kg
